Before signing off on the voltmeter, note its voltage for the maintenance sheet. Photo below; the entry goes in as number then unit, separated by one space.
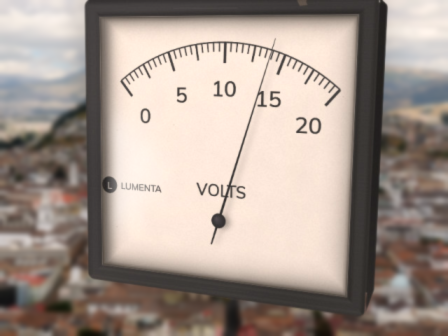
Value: 14 V
